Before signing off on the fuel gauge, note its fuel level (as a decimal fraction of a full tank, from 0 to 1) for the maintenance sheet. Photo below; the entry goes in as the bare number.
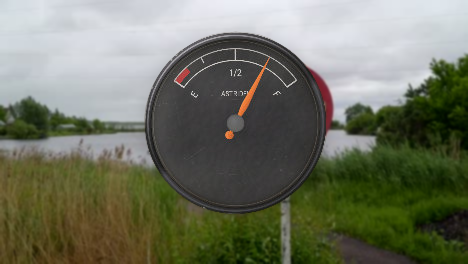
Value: 0.75
